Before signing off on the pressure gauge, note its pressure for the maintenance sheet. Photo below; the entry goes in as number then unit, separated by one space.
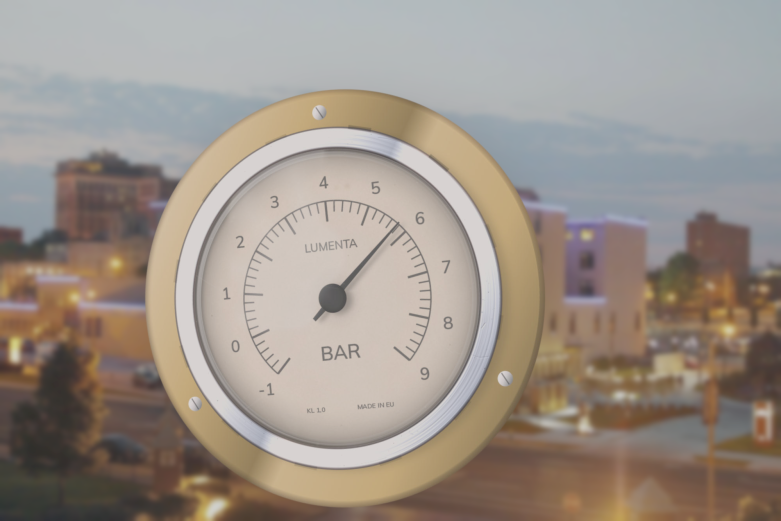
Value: 5.8 bar
